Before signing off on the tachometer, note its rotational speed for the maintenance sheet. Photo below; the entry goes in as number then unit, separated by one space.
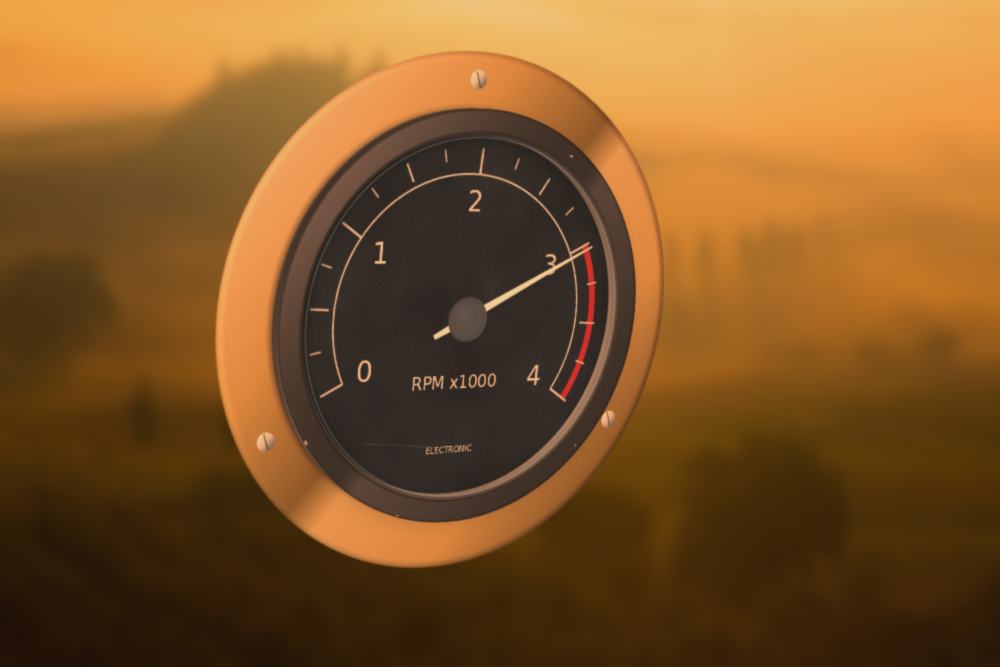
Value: 3000 rpm
